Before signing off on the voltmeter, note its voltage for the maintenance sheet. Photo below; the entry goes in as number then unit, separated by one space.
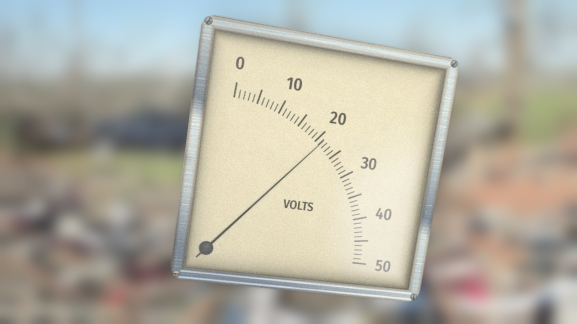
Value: 21 V
